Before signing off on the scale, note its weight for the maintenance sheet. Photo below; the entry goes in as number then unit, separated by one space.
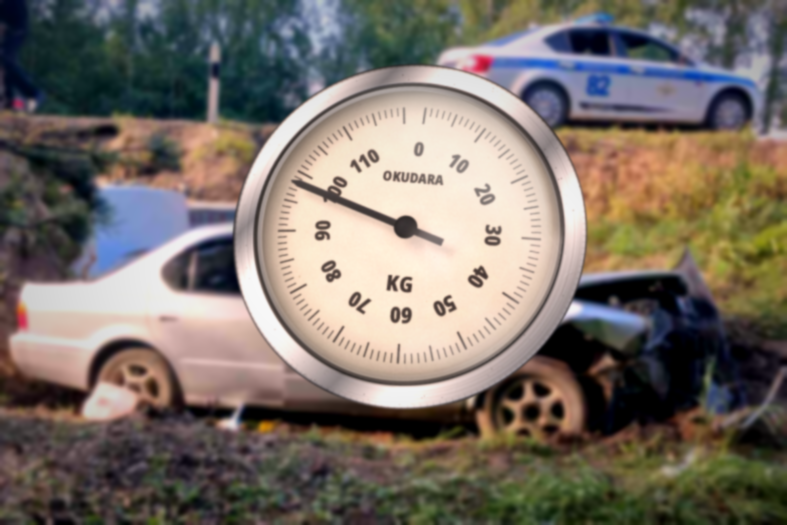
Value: 98 kg
